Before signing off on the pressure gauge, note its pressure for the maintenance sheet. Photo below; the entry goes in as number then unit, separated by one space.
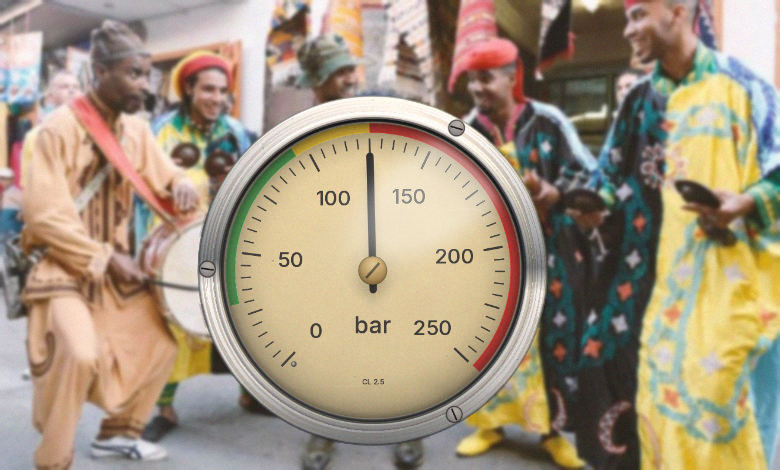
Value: 125 bar
